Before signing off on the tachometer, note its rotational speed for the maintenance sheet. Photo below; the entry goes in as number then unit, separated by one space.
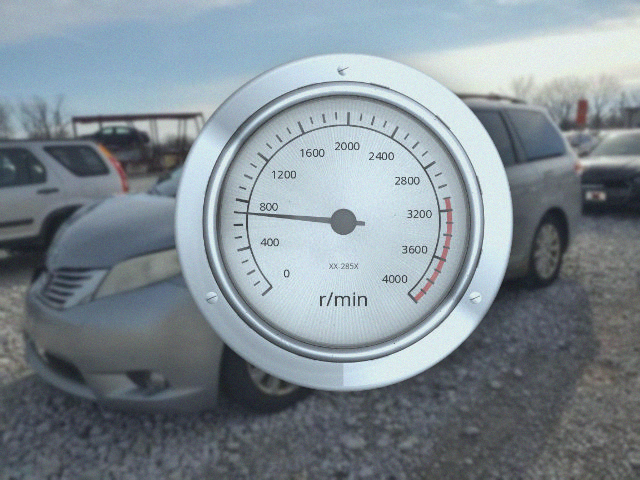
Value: 700 rpm
